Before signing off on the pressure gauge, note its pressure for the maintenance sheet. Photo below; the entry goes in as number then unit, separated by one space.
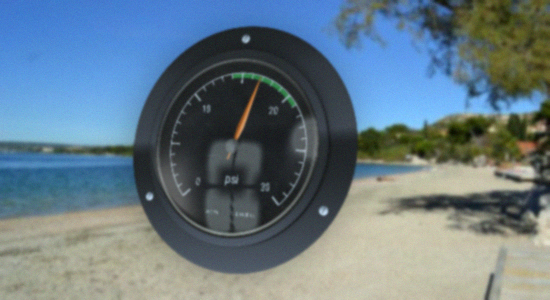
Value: 17 psi
